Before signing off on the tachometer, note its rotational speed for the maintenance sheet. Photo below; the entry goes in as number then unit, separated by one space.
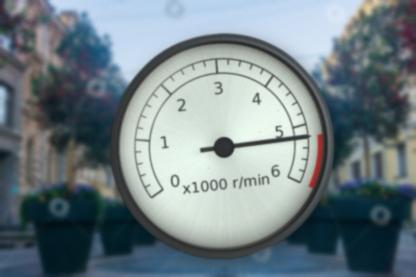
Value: 5200 rpm
